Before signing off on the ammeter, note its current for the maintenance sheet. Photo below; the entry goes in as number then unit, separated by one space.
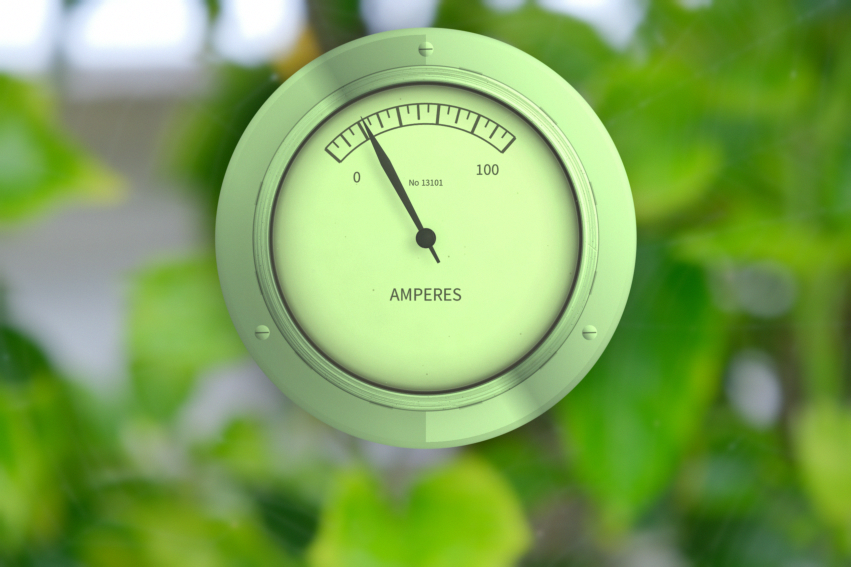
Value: 22.5 A
